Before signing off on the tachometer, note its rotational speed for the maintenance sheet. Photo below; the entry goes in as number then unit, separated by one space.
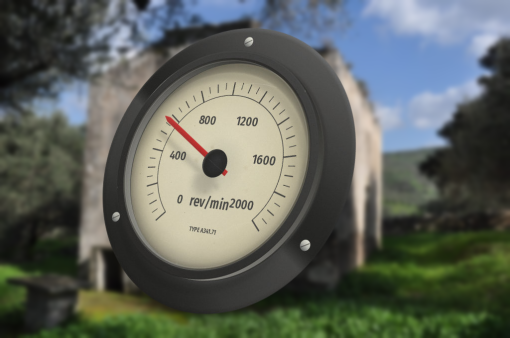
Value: 575 rpm
